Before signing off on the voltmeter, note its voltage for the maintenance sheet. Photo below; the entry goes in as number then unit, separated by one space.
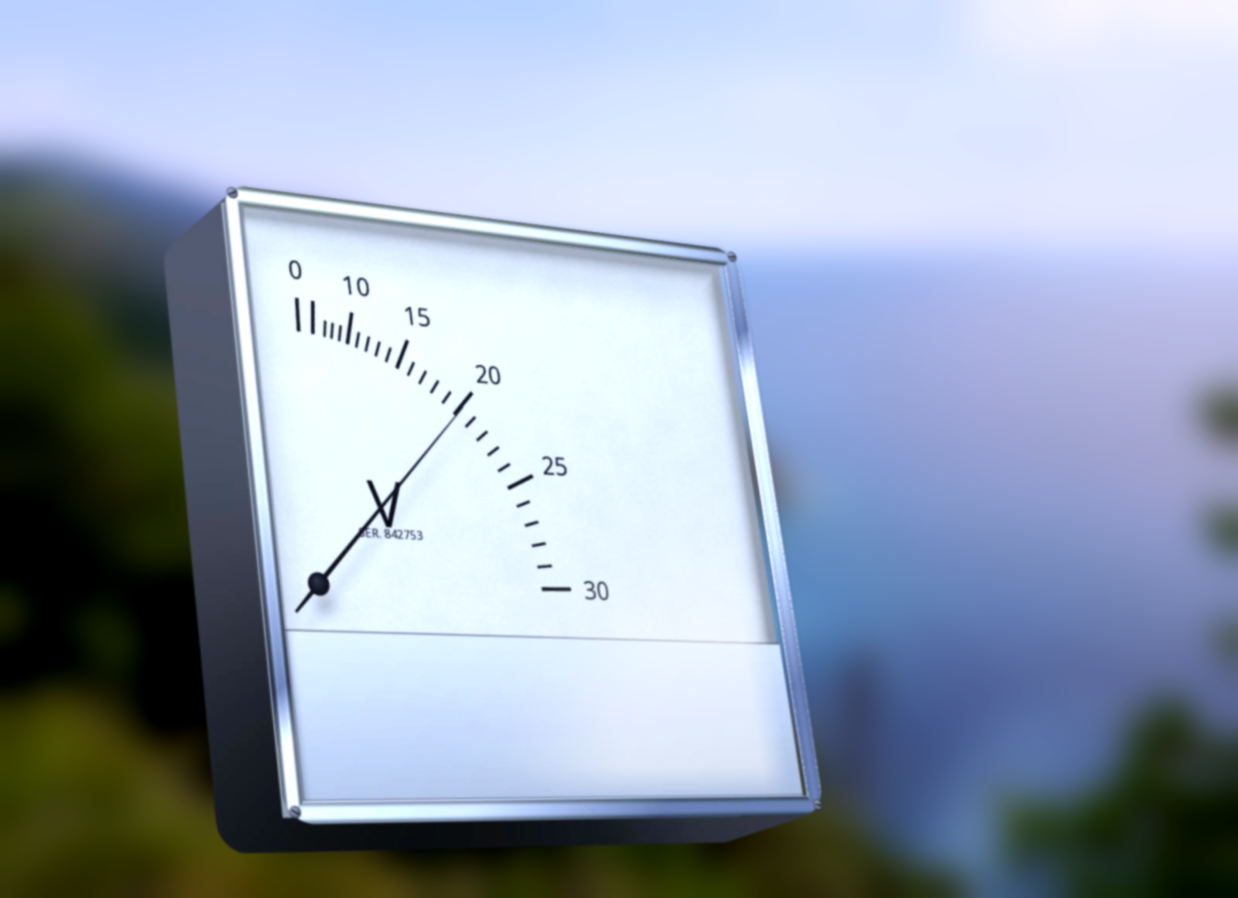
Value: 20 V
